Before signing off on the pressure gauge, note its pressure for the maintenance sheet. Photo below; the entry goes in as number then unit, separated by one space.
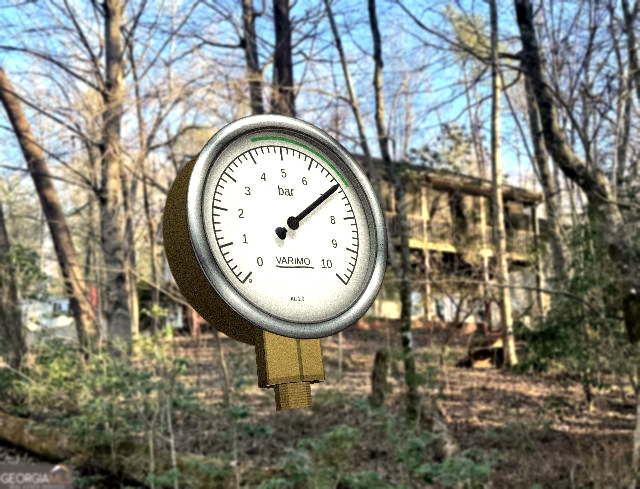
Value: 7 bar
